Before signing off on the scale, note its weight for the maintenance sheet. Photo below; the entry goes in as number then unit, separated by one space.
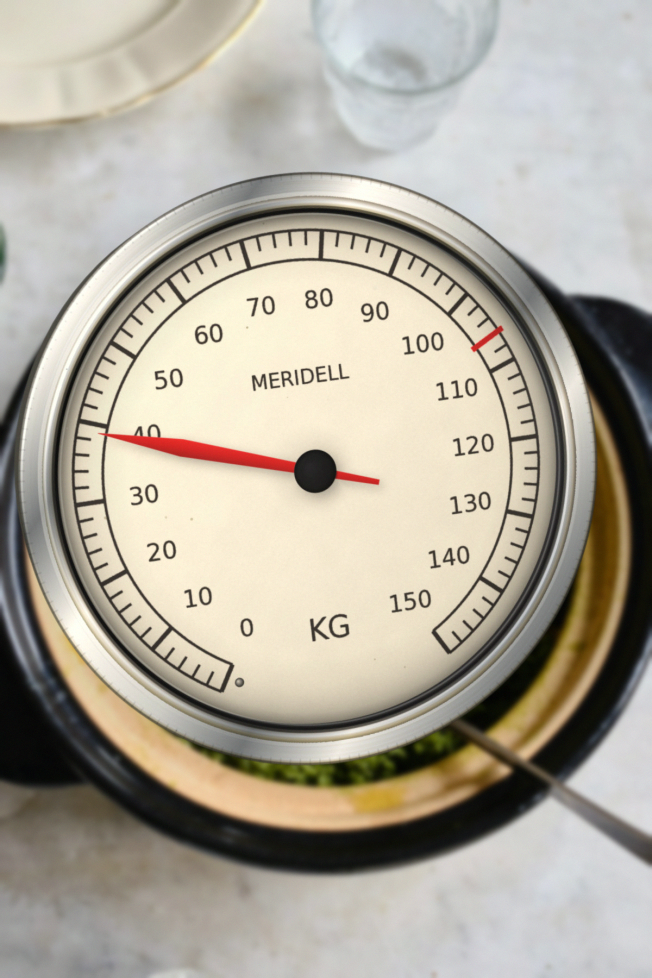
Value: 39 kg
